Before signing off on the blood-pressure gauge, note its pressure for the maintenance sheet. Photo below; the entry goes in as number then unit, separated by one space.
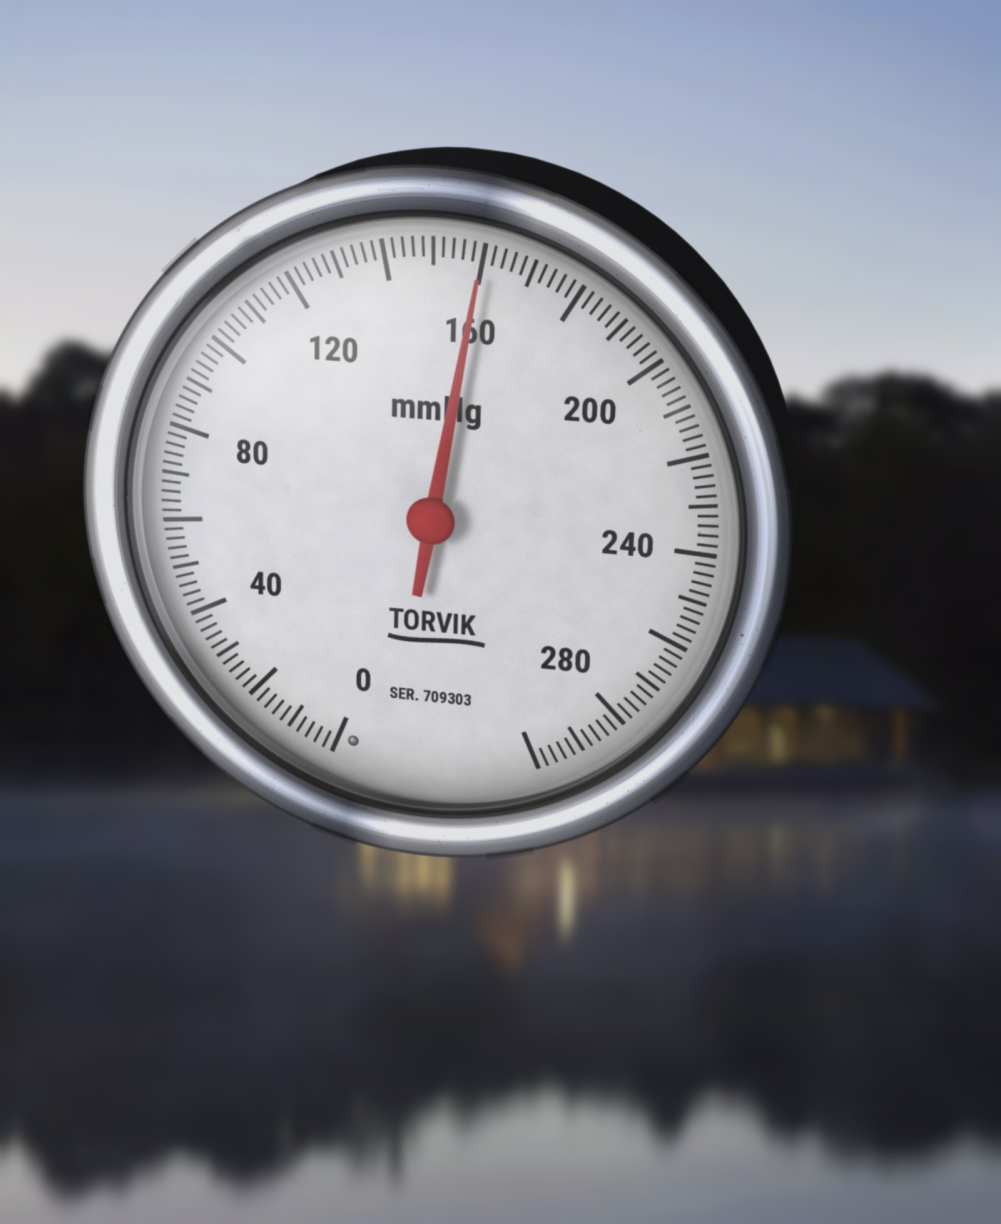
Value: 160 mmHg
